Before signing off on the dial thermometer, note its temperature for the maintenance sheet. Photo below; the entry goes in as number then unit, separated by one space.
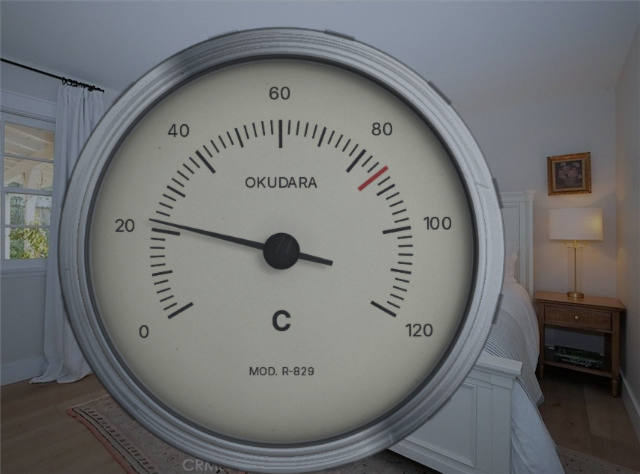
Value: 22 °C
